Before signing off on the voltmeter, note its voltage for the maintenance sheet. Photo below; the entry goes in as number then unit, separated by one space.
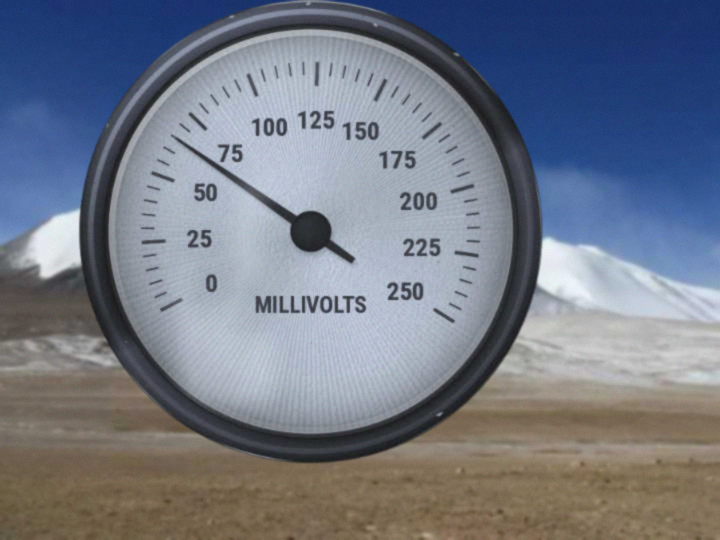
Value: 65 mV
